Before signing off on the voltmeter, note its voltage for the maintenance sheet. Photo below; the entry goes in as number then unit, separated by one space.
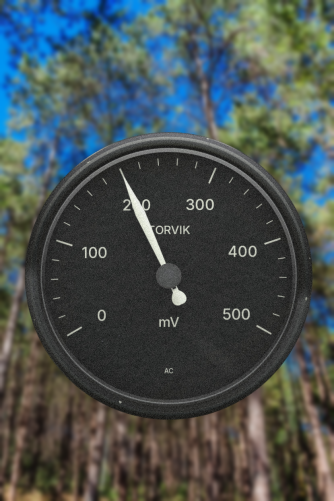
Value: 200 mV
